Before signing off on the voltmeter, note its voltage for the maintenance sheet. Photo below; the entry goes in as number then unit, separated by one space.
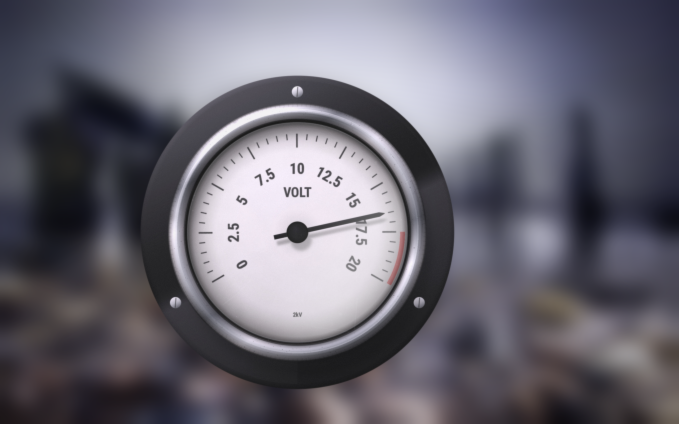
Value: 16.5 V
